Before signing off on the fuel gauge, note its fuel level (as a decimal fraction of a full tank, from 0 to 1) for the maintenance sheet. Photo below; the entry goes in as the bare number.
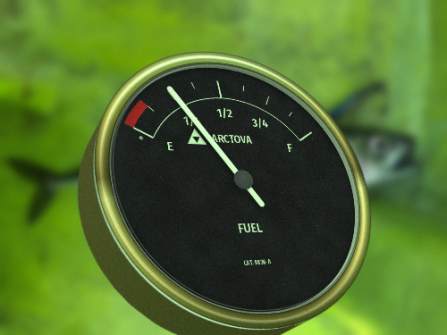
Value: 0.25
